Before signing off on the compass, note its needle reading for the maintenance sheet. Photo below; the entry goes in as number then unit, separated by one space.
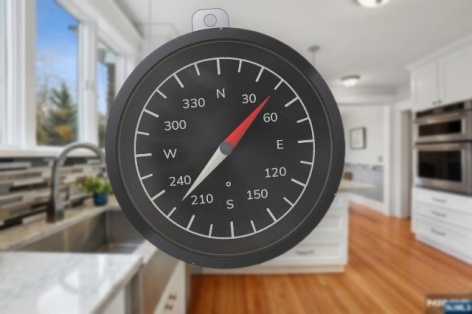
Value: 45 °
